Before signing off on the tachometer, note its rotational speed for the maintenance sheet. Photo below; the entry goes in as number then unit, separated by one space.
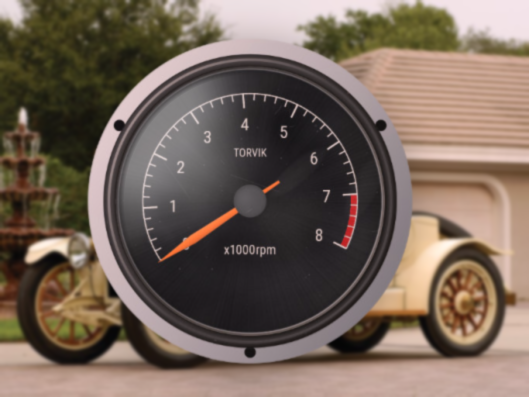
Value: 0 rpm
